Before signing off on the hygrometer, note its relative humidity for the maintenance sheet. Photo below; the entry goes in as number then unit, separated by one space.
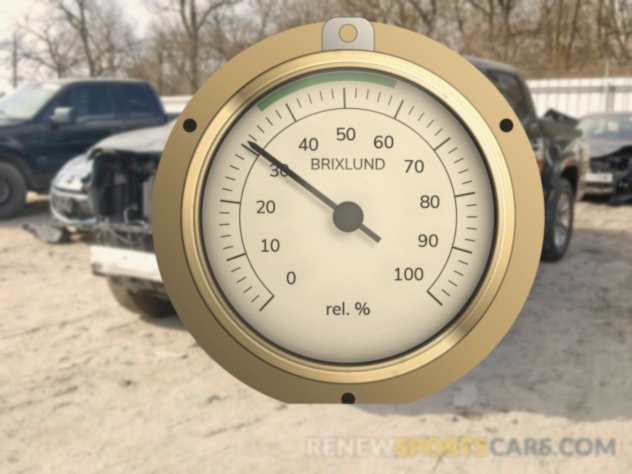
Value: 31 %
